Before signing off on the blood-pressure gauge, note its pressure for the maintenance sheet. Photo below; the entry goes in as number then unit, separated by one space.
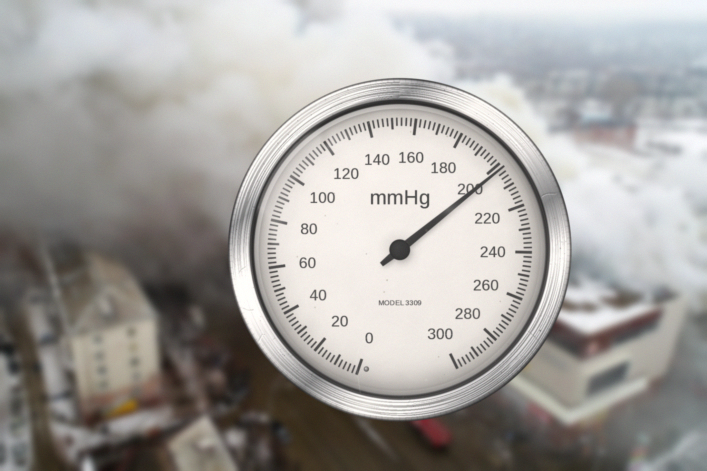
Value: 202 mmHg
